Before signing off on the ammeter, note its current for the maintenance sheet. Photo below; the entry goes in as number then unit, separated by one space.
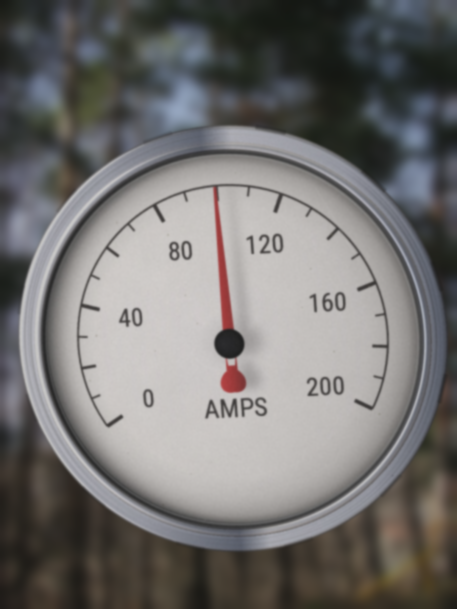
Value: 100 A
